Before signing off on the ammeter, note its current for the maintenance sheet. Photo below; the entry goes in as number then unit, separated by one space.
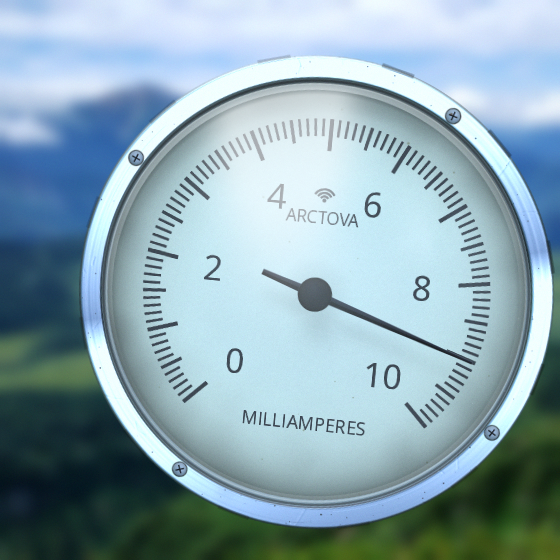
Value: 9 mA
